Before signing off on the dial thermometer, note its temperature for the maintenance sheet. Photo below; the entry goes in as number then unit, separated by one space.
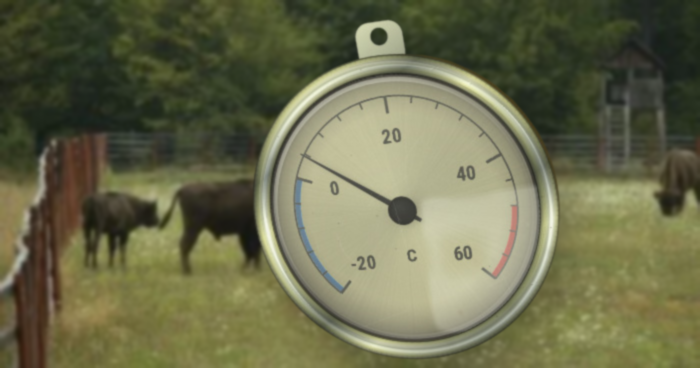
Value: 4 °C
